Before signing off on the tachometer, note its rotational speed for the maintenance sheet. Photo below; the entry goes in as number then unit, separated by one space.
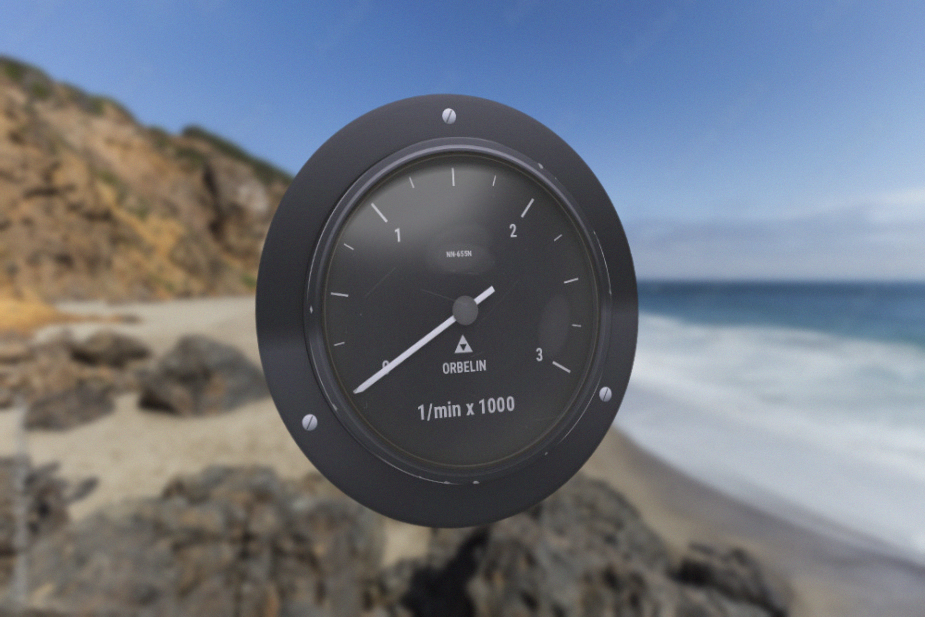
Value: 0 rpm
